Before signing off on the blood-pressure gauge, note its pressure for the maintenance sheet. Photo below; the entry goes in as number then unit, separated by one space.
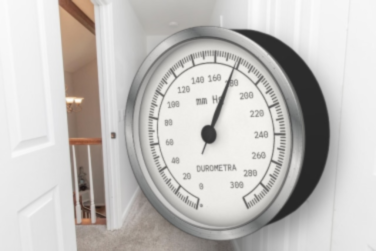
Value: 180 mmHg
